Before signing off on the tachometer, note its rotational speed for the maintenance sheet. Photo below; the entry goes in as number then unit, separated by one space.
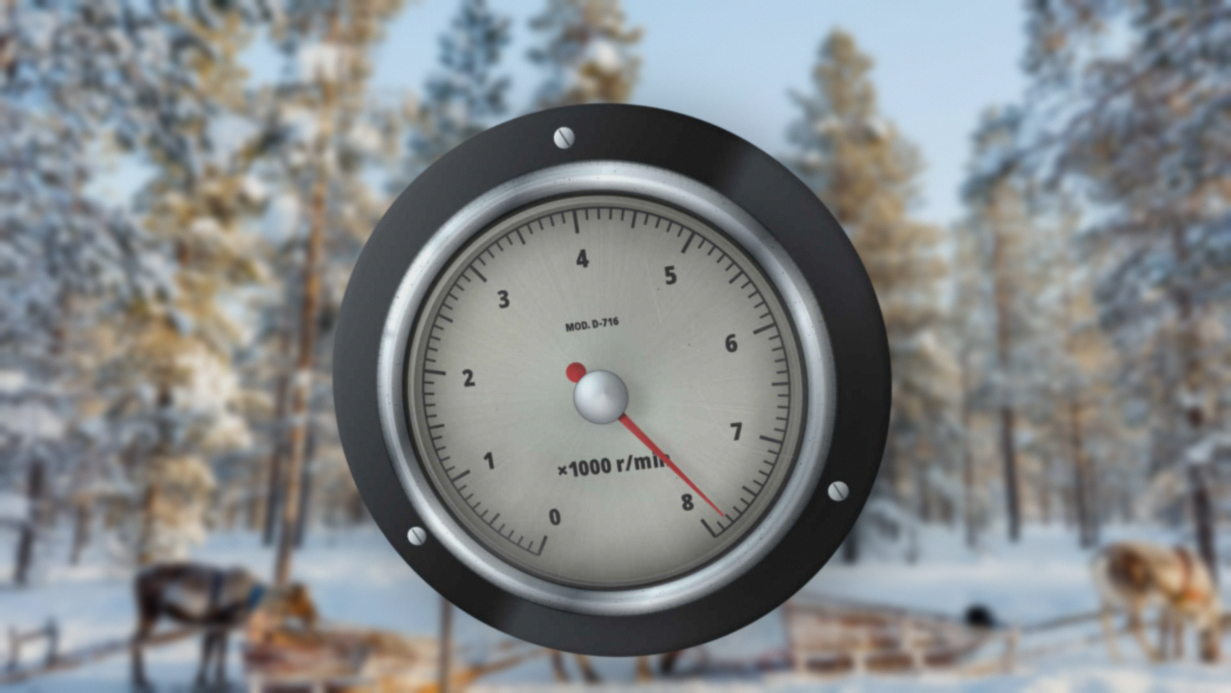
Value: 7800 rpm
